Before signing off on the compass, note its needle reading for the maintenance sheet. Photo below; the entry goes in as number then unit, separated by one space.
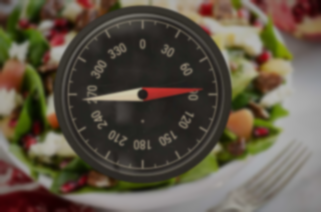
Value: 85 °
